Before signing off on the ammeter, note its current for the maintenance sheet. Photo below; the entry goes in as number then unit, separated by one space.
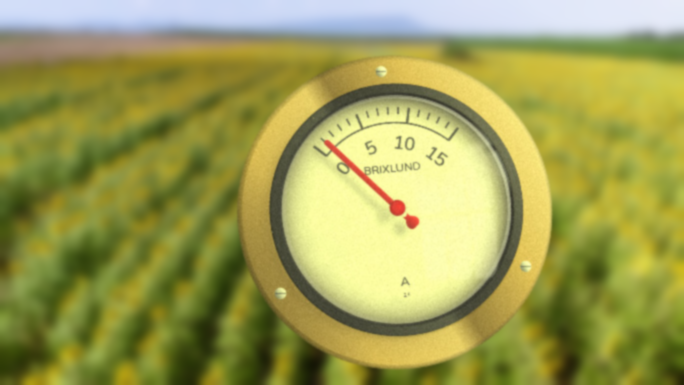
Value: 1 A
